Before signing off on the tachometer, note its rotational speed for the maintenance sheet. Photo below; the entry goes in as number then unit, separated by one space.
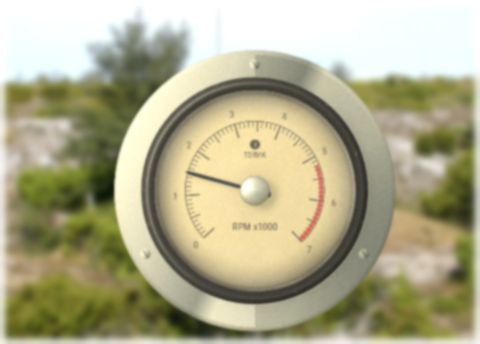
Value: 1500 rpm
